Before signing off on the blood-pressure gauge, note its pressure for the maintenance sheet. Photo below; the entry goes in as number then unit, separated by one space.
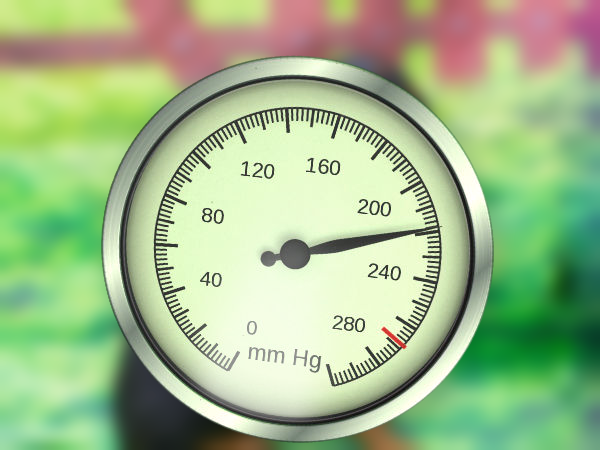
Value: 218 mmHg
